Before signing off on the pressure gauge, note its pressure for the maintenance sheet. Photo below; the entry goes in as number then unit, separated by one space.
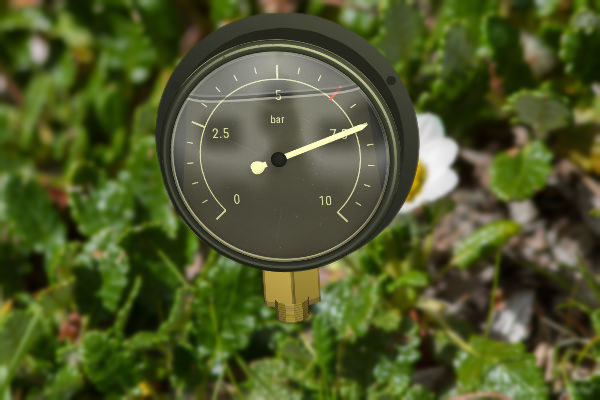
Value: 7.5 bar
